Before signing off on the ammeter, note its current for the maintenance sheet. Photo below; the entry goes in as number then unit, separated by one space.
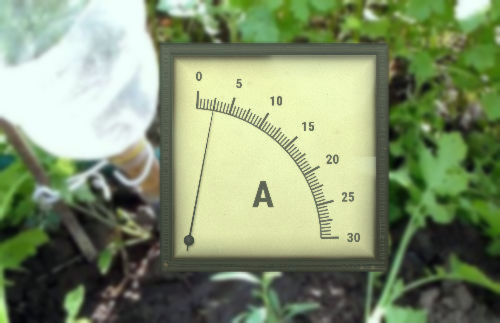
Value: 2.5 A
